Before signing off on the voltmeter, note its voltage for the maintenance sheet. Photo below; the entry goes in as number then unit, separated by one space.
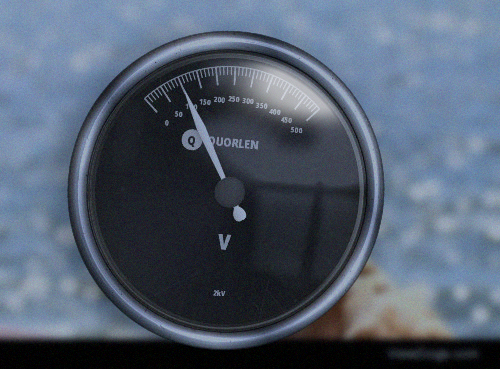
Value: 100 V
